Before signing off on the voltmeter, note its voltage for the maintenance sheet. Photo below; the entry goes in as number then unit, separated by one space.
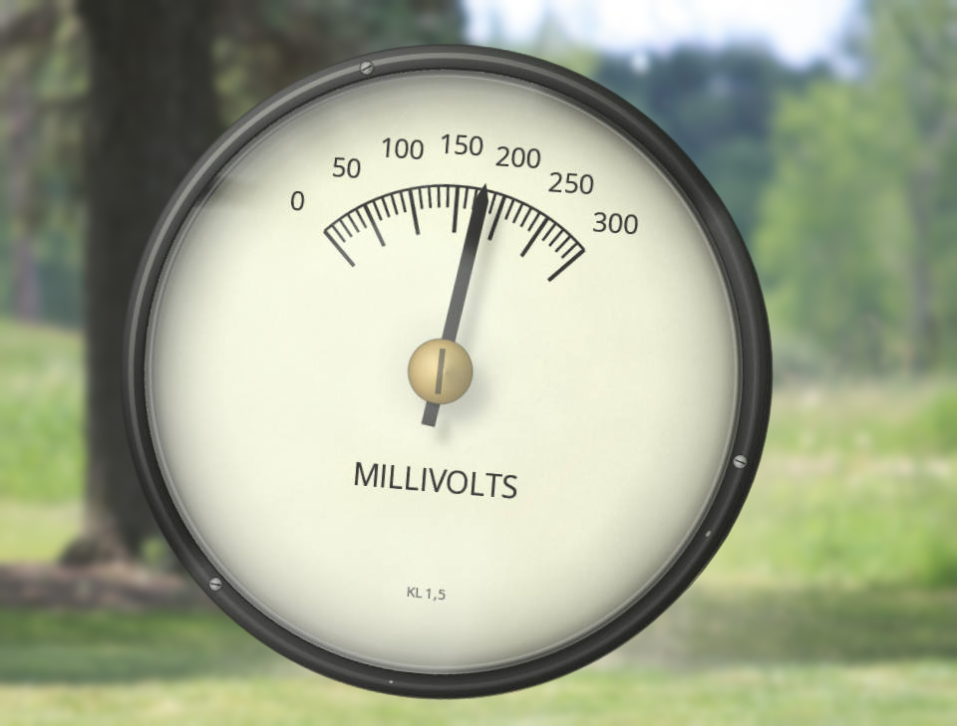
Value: 180 mV
